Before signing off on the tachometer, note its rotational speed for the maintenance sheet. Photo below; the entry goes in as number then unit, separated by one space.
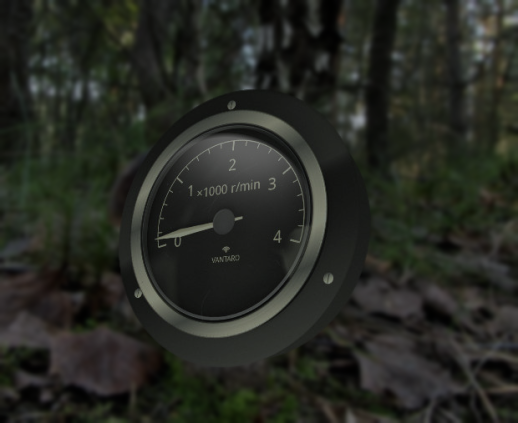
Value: 100 rpm
